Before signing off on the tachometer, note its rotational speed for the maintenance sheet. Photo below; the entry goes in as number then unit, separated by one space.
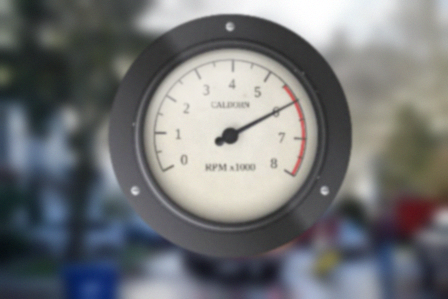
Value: 6000 rpm
